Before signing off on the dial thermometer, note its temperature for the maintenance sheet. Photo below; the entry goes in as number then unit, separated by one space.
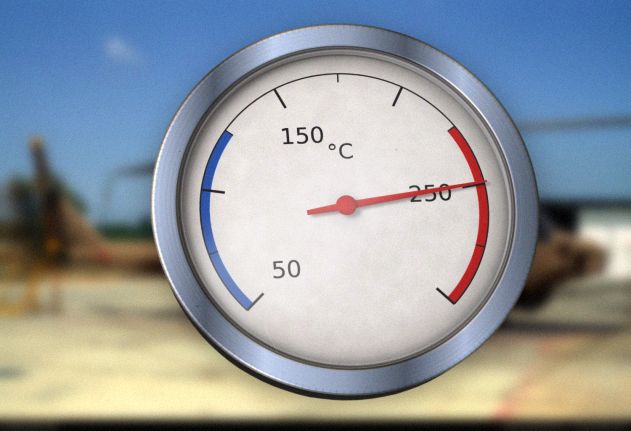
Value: 250 °C
